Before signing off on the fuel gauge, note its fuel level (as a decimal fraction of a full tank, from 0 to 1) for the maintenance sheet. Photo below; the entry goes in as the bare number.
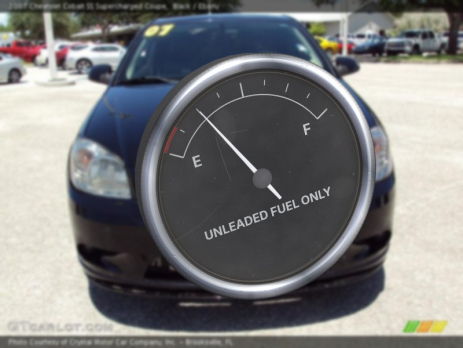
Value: 0.25
